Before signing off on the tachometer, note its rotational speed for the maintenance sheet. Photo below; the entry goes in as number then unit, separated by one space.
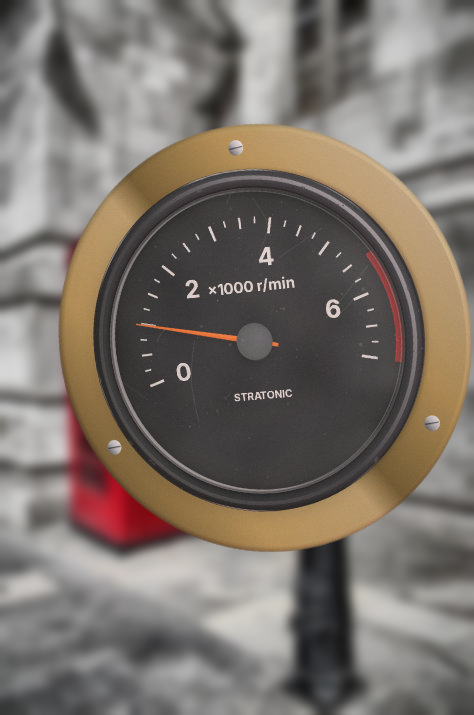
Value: 1000 rpm
